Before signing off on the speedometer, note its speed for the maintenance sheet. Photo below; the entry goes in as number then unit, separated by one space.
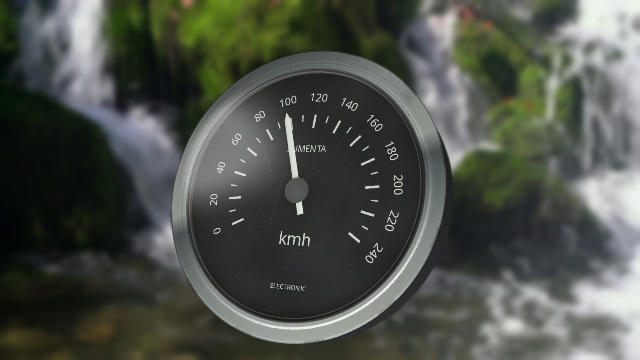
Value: 100 km/h
